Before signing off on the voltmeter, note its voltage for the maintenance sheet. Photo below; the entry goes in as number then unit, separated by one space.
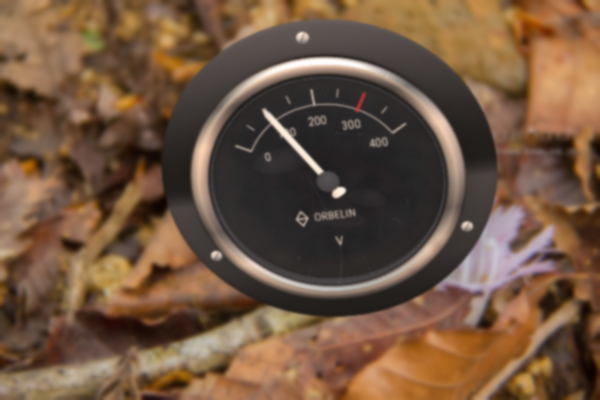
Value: 100 V
